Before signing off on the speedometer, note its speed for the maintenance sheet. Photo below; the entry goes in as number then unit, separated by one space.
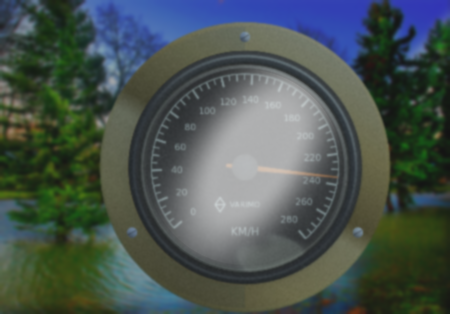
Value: 235 km/h
